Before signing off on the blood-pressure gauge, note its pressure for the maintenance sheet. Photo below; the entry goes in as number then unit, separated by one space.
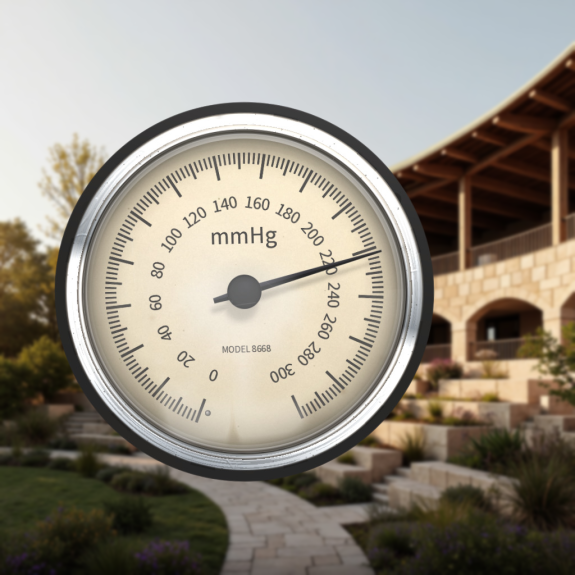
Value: 222 mmHg
